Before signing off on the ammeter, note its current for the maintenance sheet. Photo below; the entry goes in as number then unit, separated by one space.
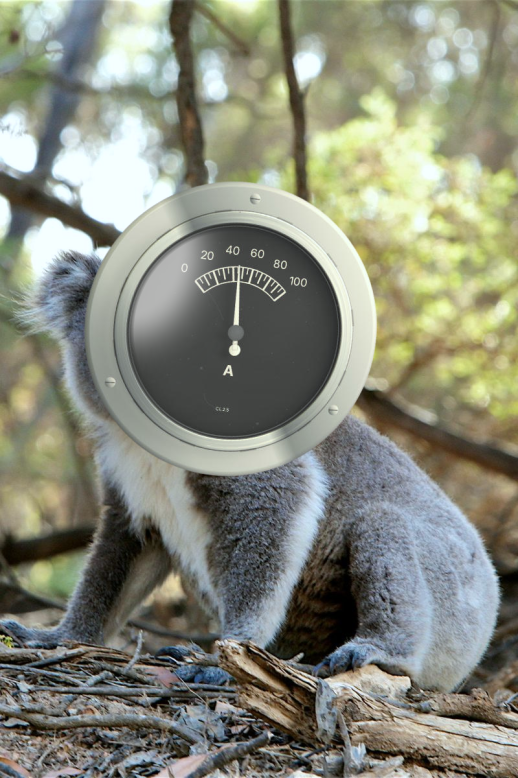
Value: 45 A
